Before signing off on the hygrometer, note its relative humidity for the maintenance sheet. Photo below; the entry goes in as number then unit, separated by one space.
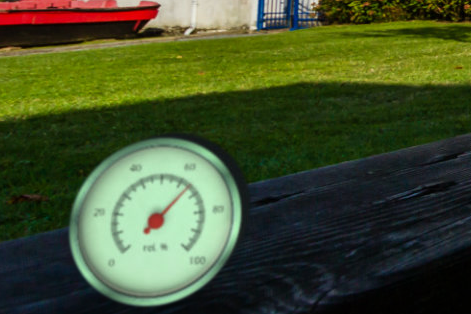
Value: 65 %
